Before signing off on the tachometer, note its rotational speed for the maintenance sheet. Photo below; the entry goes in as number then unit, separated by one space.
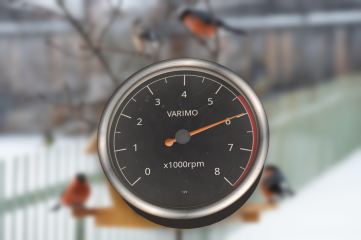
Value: 6000 rpm
